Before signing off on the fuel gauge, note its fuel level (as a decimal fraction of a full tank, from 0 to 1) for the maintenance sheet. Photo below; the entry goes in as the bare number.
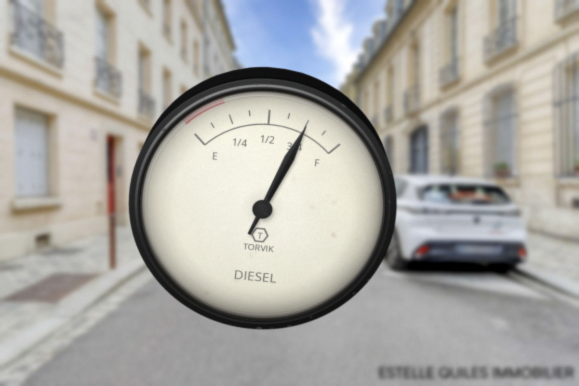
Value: 0.75
